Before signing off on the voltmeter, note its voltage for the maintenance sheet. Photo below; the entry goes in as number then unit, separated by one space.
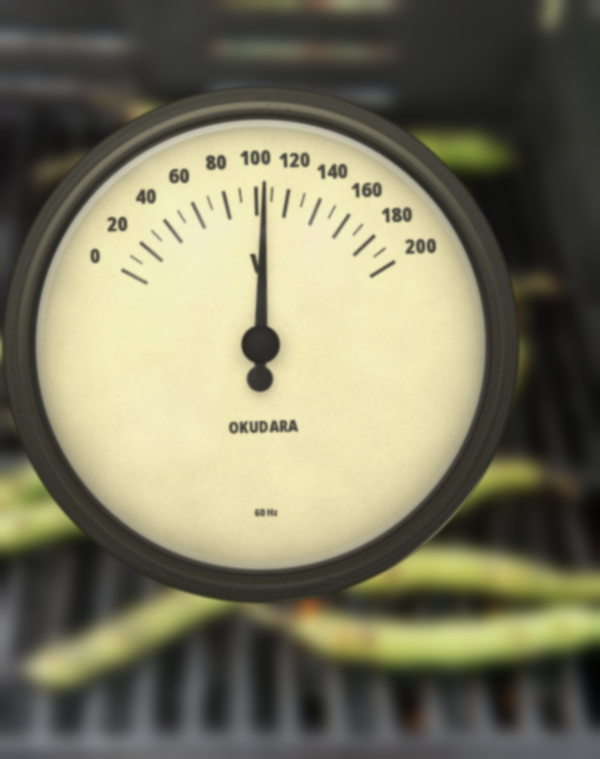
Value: 105 V
